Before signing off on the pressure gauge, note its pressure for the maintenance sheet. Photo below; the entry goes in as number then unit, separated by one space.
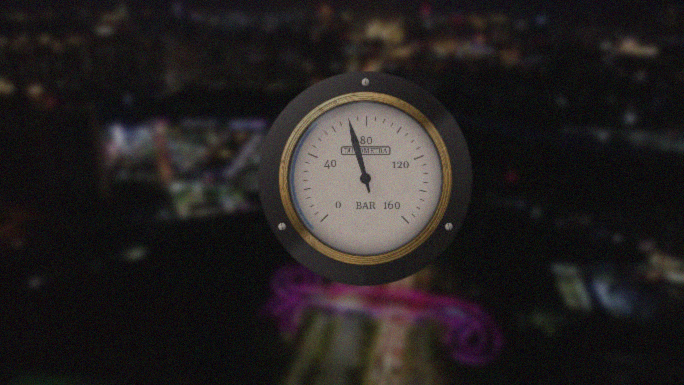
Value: 70 bar
